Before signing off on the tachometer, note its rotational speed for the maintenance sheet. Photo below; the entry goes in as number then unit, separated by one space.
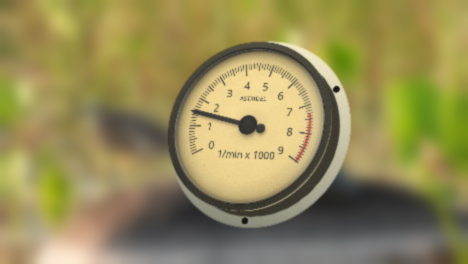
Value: 1500 rpm
